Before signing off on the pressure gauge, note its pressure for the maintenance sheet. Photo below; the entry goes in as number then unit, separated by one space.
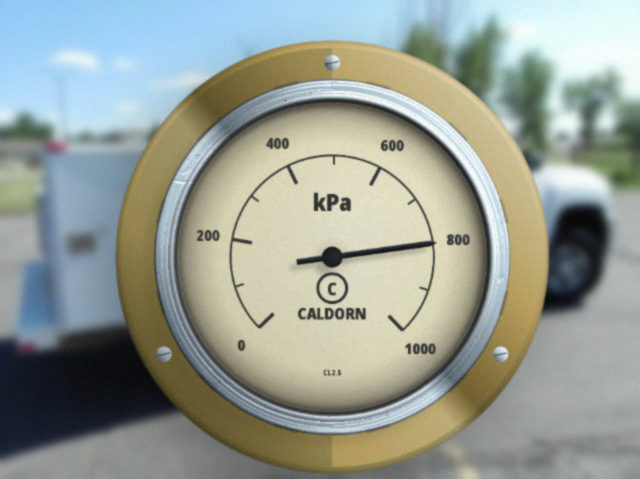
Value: 800 kPa
